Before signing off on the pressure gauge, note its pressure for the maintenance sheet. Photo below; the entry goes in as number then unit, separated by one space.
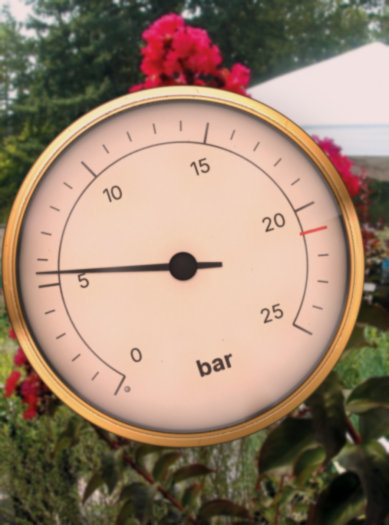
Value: 5.5 bar
